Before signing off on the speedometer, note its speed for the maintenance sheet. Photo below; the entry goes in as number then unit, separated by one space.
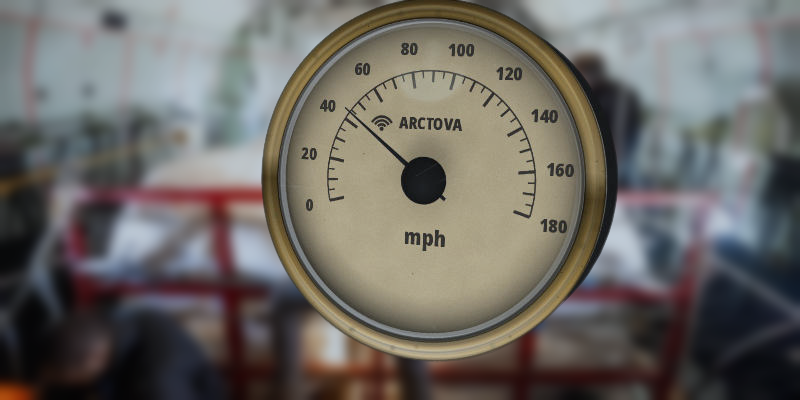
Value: 45 mph
